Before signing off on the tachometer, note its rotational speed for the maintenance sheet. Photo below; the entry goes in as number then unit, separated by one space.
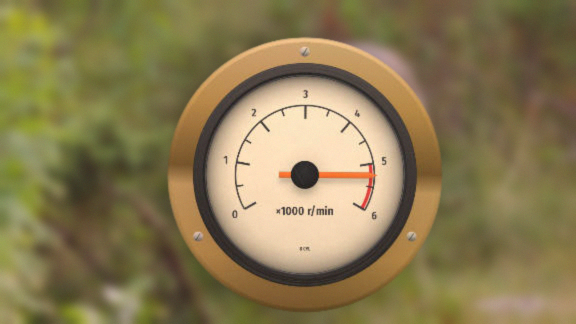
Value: 5250 rpm
